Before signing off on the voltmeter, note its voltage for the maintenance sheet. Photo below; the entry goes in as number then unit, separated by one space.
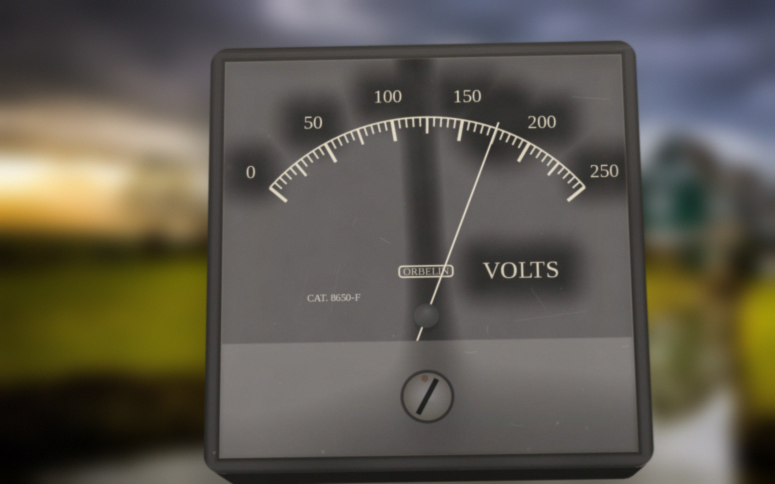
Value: 175 V
